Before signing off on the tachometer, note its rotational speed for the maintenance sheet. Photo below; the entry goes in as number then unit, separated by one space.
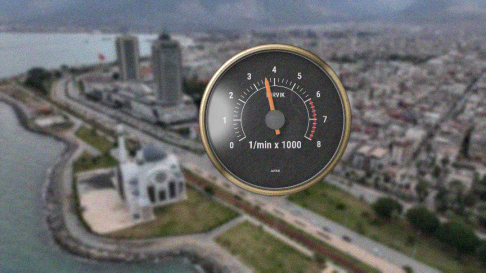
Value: 3600 rpm
